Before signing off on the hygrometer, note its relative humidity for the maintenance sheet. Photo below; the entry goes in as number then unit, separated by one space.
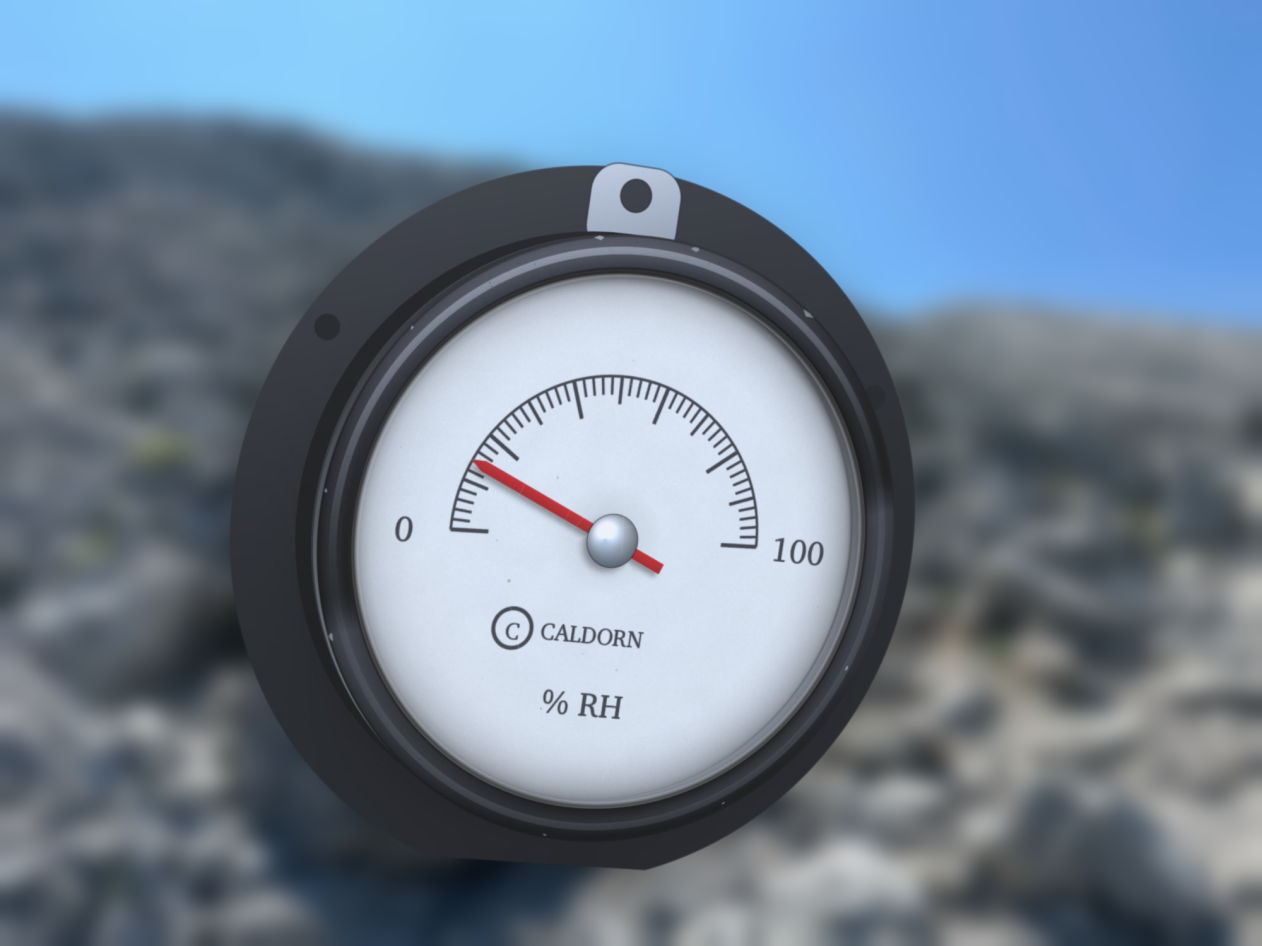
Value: 14 %
